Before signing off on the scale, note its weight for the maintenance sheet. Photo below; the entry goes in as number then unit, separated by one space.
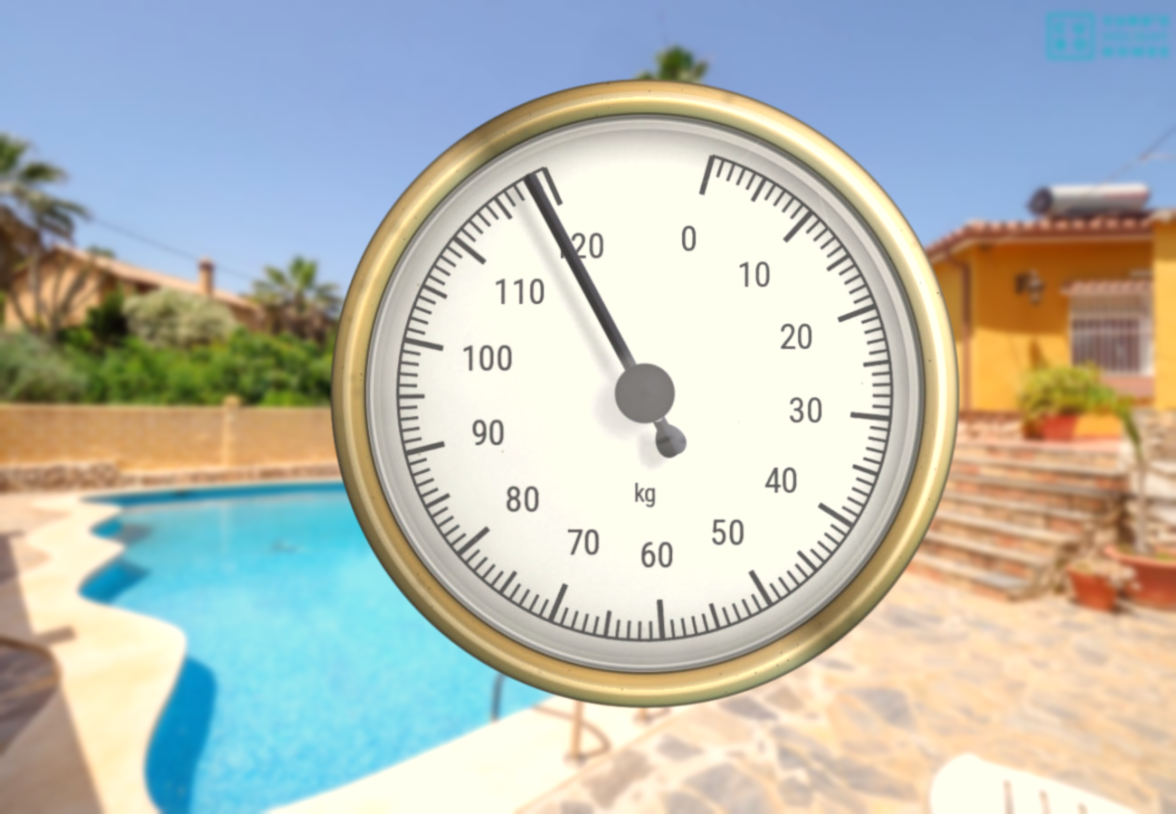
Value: 118.5 kg
